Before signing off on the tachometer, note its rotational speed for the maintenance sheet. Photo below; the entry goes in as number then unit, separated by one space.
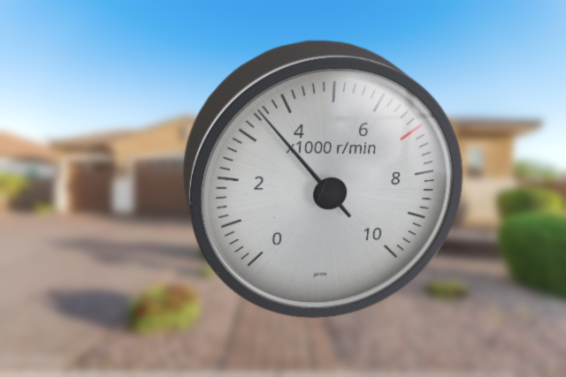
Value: 3500 rpm
